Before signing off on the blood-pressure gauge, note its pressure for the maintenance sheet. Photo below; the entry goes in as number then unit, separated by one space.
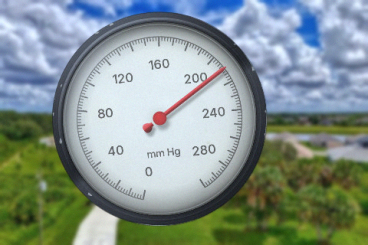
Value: 210 mmHg
